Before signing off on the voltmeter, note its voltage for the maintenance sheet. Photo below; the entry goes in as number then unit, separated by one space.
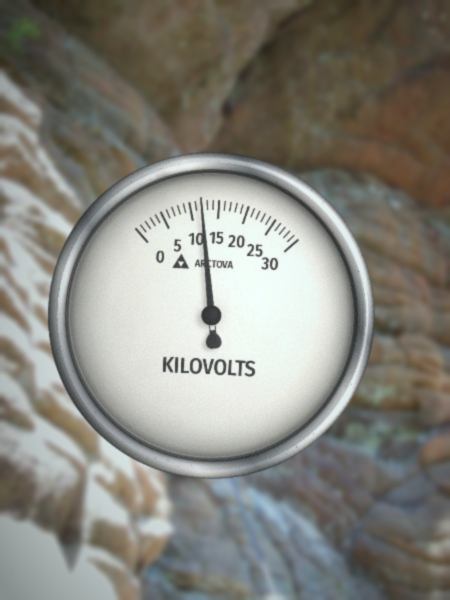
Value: 12 kV
